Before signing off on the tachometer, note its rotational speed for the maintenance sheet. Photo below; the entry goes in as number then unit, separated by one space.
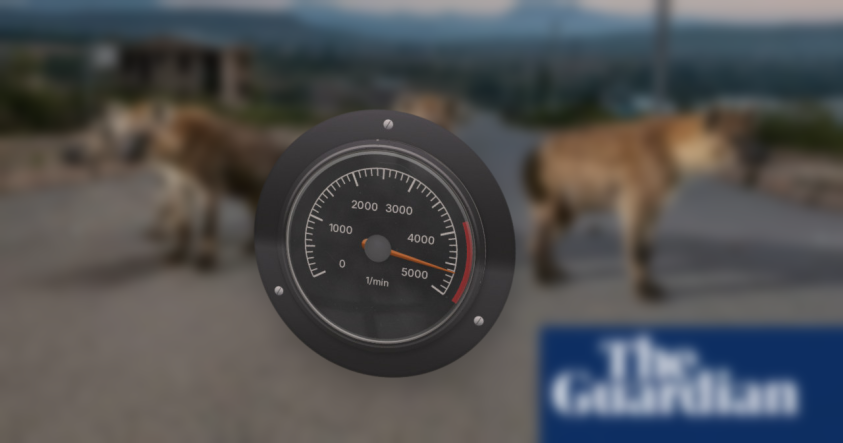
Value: 4600 rpm
